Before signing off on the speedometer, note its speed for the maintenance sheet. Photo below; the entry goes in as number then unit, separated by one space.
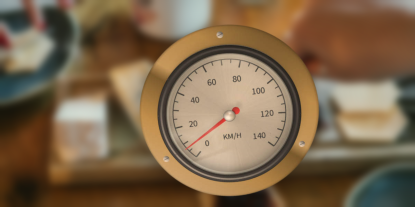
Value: 7.5 km/h
